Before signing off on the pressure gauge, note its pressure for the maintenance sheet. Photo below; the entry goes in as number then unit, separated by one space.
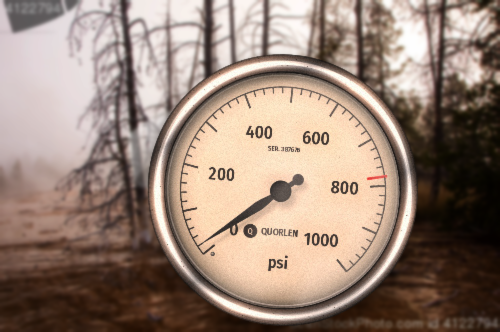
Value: 20 psi
